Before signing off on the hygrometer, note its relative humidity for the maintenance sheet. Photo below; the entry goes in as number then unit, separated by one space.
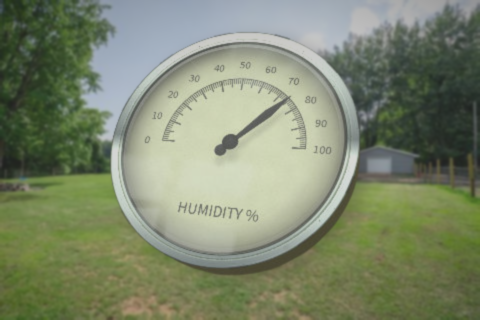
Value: 75 %
